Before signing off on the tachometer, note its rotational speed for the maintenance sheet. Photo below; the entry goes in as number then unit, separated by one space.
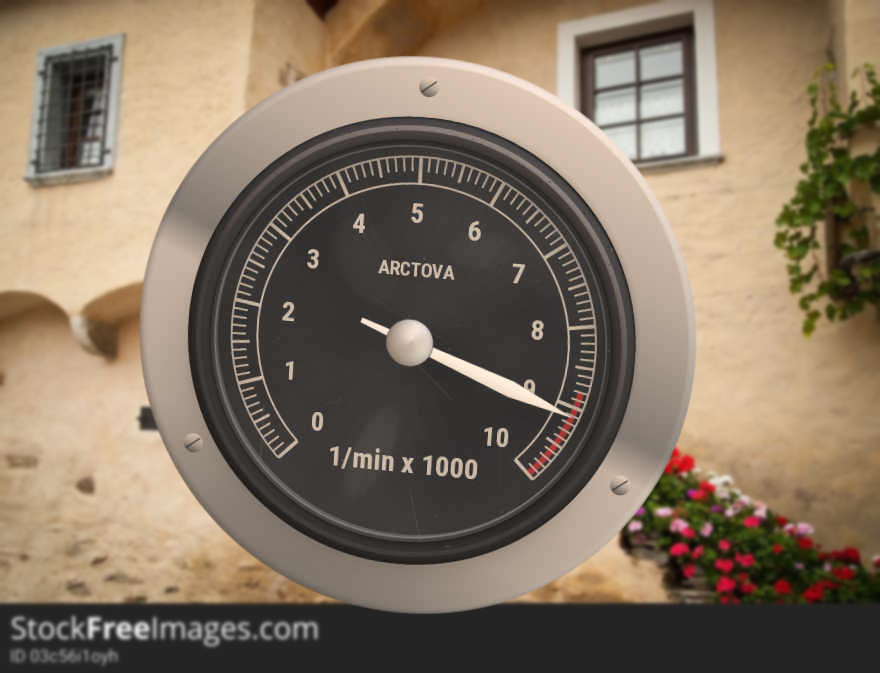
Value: 9100 rpm
